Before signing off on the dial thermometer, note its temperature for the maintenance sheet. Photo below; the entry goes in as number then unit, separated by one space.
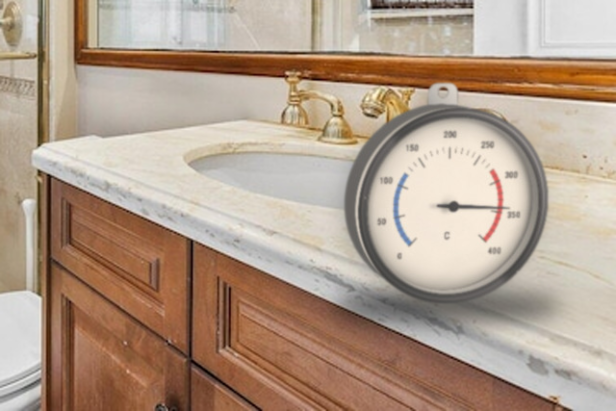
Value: 340 °C
